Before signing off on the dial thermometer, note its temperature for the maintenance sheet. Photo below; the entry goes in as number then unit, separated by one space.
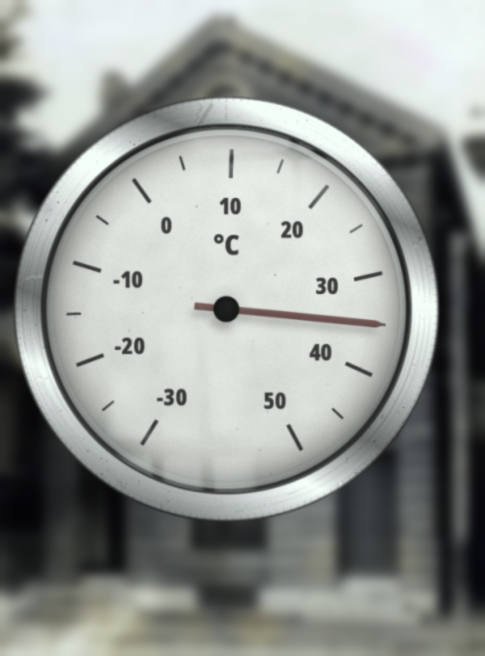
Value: 35 °C
